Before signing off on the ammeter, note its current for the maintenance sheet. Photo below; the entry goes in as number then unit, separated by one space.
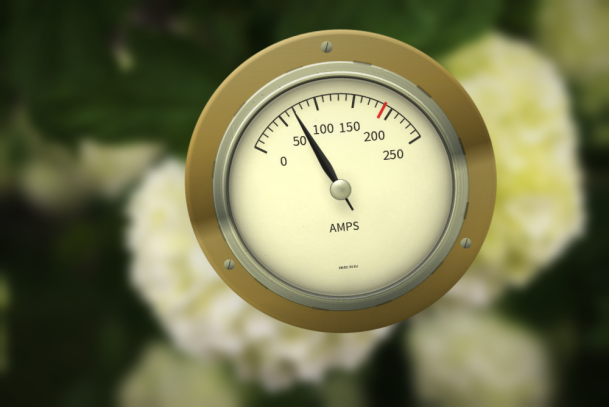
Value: 70 A
